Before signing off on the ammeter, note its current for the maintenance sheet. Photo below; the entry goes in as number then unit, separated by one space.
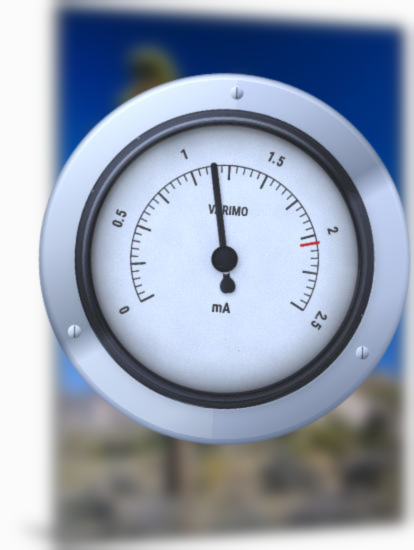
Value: 1.15 mA
